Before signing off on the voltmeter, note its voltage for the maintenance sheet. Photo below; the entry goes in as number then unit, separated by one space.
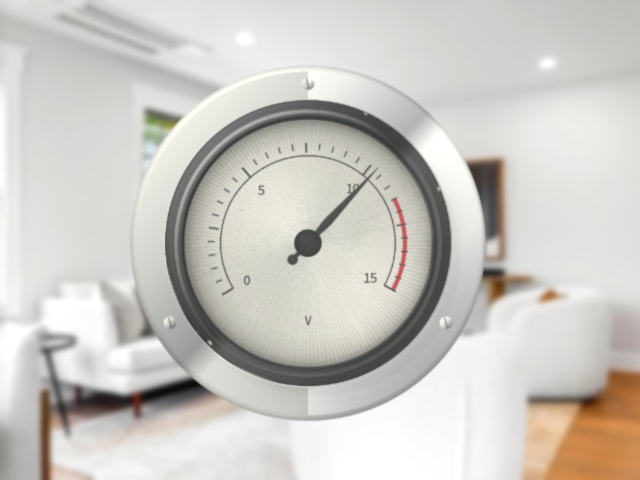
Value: 10.25 V
